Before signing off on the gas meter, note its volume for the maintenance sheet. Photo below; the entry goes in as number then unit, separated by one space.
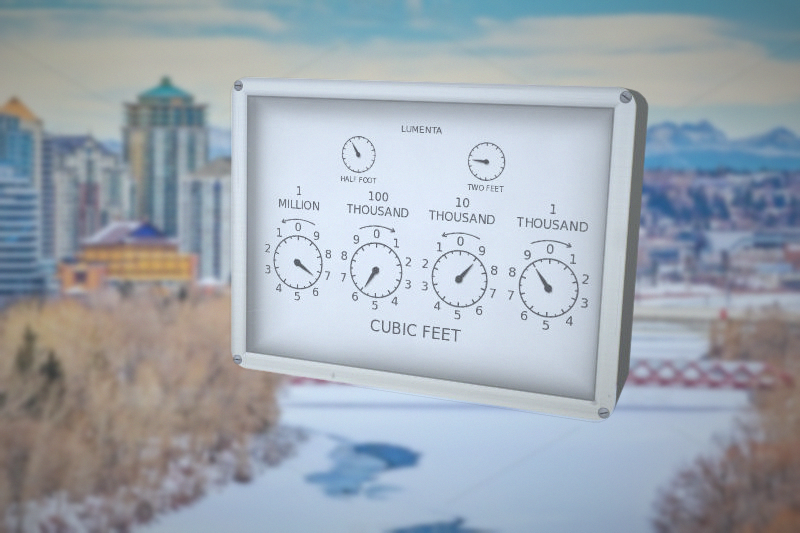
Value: 658900 ft³
